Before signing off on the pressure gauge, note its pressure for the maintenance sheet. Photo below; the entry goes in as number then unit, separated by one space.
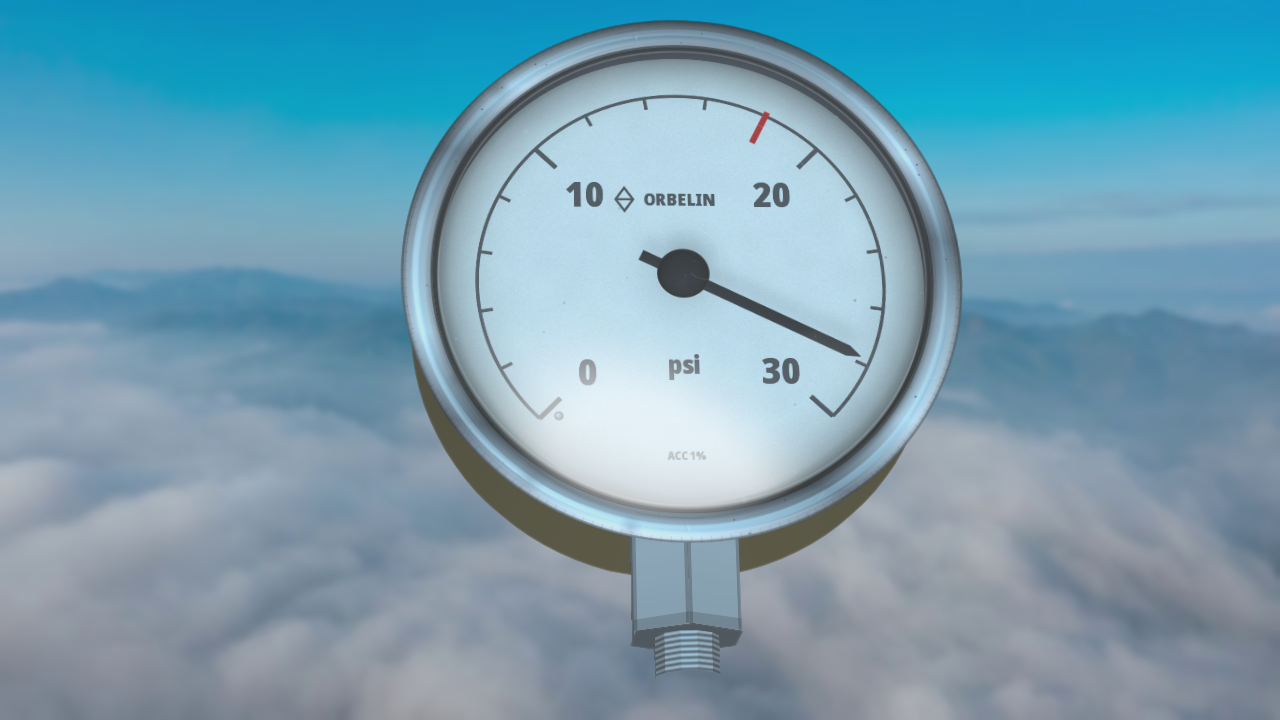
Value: 28 psi
